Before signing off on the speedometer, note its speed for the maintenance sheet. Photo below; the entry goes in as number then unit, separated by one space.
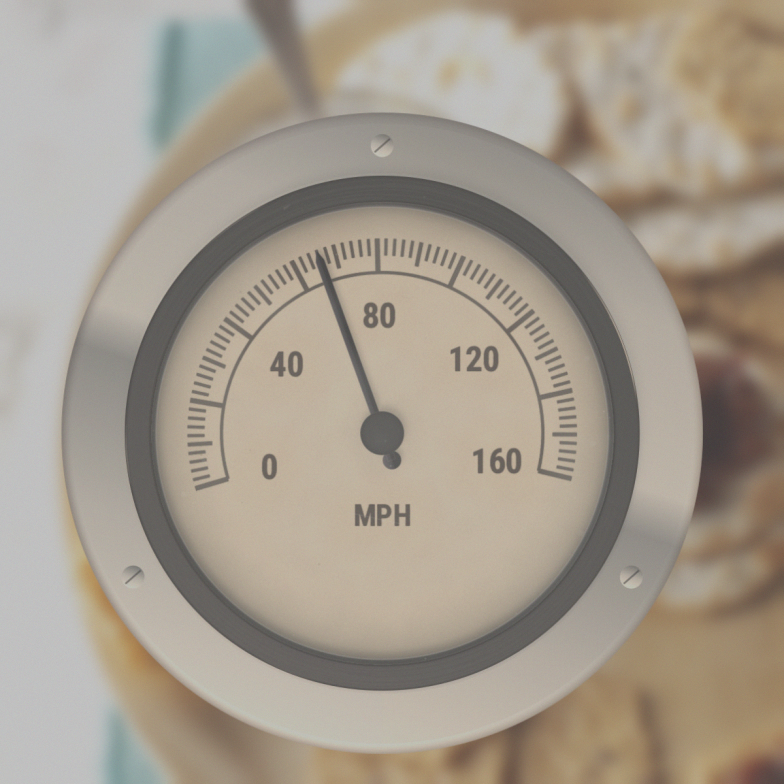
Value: 66 mph
